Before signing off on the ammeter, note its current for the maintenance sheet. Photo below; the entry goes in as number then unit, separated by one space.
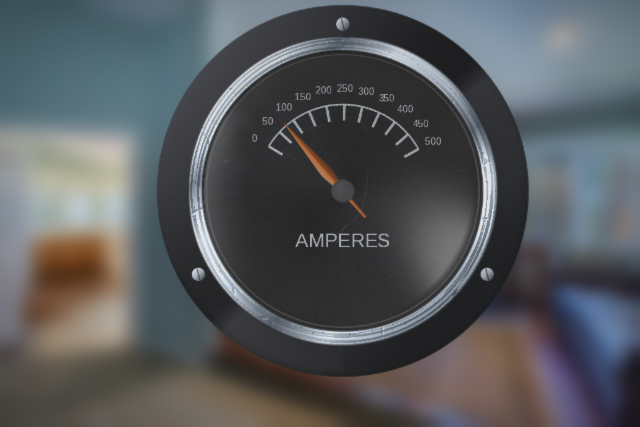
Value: 75 A
